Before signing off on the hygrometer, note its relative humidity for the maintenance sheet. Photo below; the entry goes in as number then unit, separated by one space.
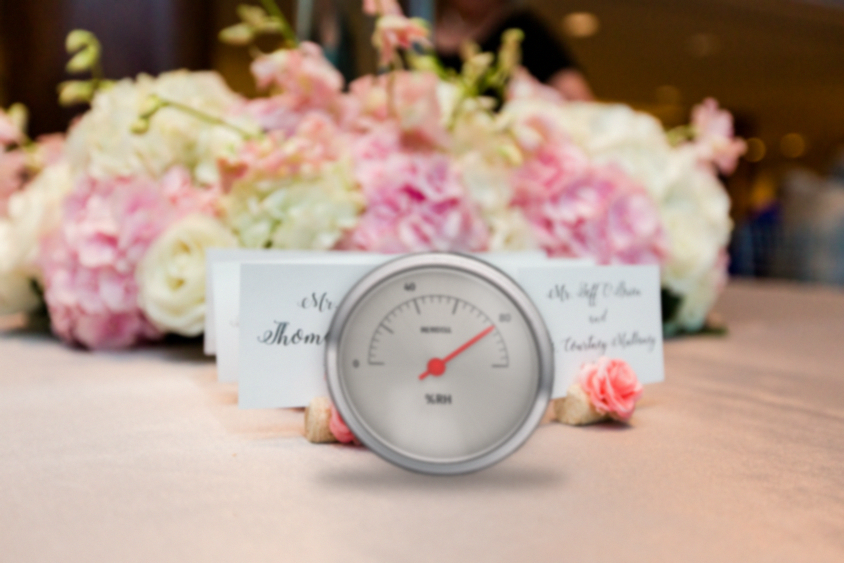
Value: 80 %
